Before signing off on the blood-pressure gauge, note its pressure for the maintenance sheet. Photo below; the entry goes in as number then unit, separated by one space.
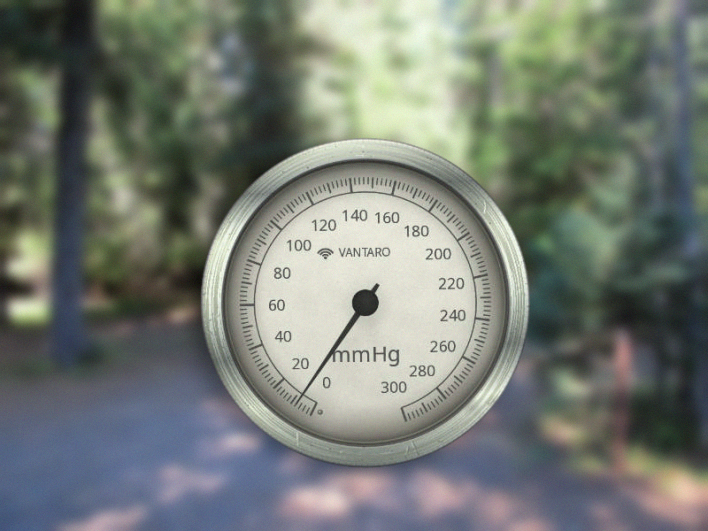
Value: 8 mmHg
